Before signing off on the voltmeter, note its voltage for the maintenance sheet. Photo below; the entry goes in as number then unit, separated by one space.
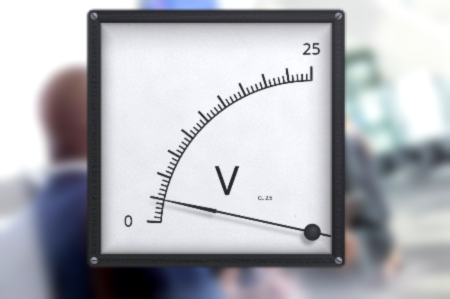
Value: 2.5 V
